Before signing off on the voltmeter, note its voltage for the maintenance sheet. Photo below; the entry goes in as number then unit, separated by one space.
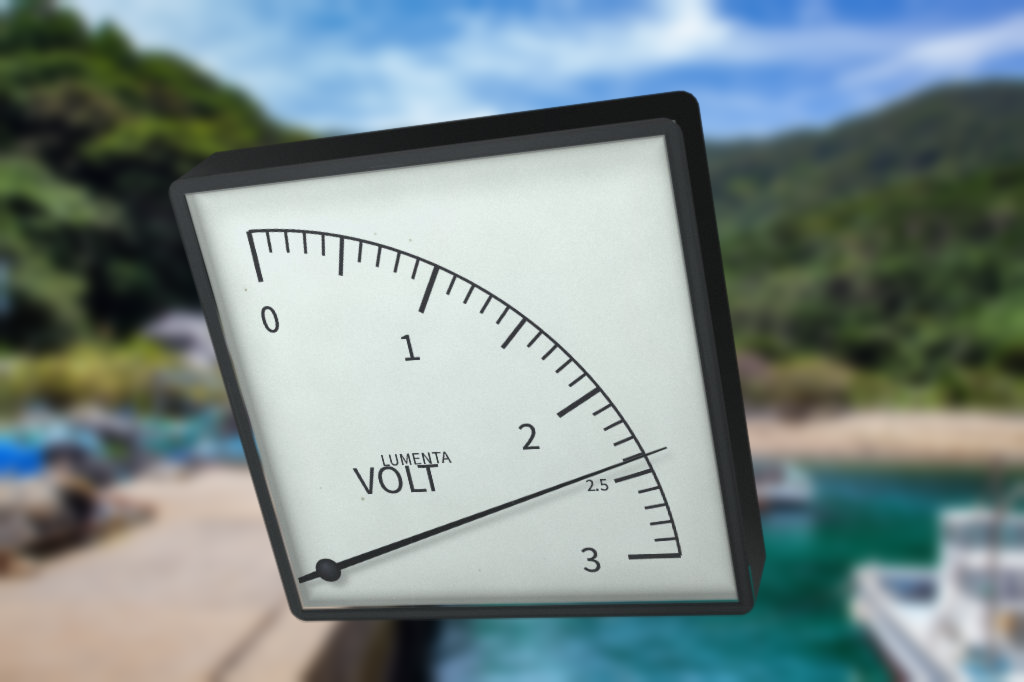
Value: 2.4 V
